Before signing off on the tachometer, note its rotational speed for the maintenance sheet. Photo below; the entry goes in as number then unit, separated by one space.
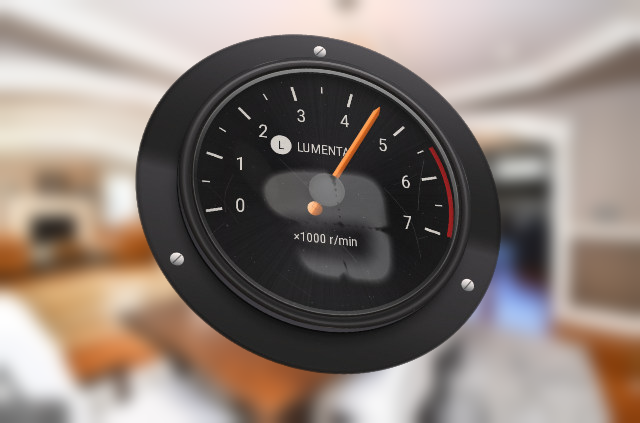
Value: 4500 rpm
